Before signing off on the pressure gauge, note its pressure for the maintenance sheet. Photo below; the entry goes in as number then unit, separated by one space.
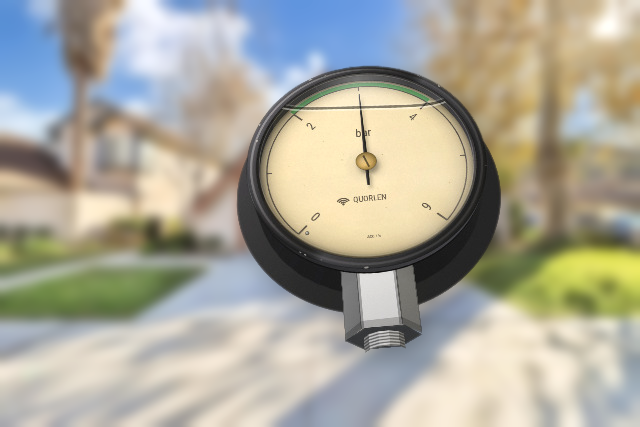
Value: 3 bar
